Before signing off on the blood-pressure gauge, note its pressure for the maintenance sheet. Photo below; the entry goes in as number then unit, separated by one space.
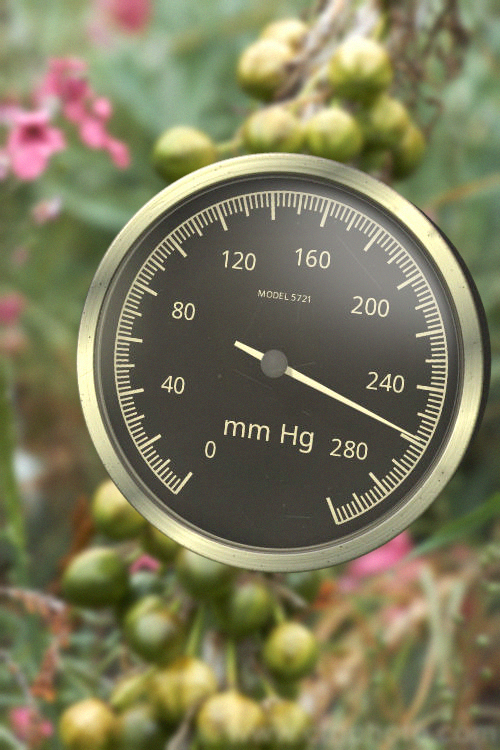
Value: 258 mmHg
